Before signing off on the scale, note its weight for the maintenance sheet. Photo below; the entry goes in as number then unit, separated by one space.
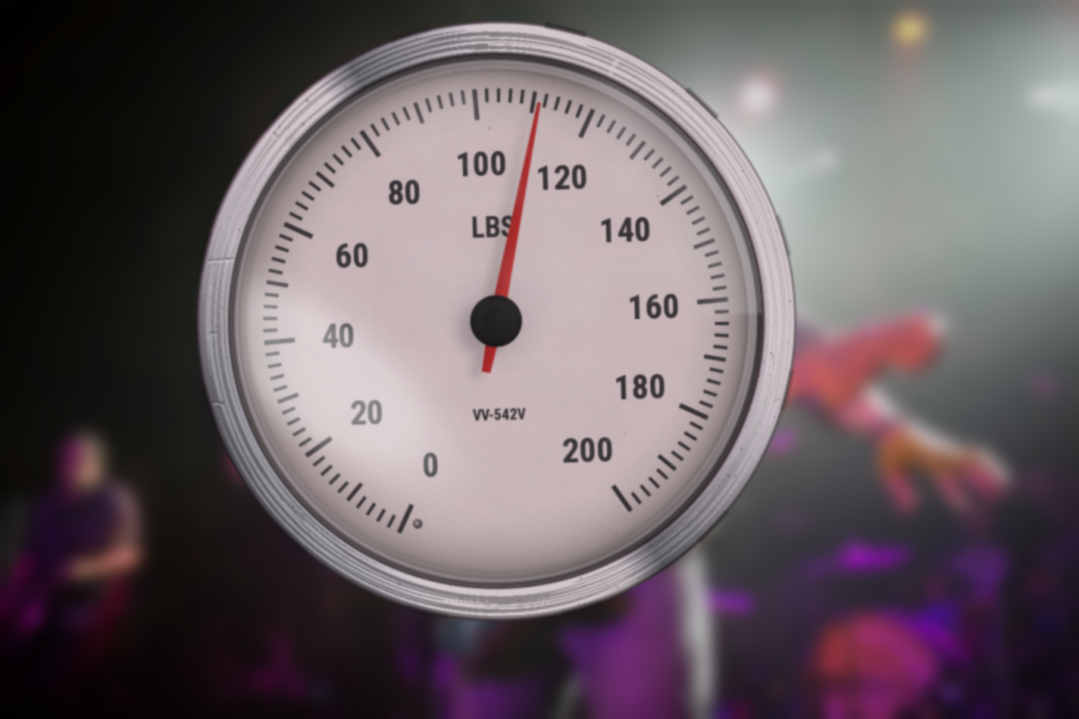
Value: 111 lb
